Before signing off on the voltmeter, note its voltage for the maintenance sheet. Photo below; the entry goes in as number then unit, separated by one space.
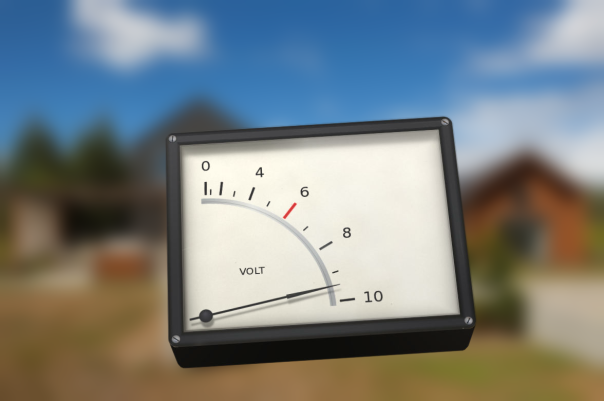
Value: 9.5 V
